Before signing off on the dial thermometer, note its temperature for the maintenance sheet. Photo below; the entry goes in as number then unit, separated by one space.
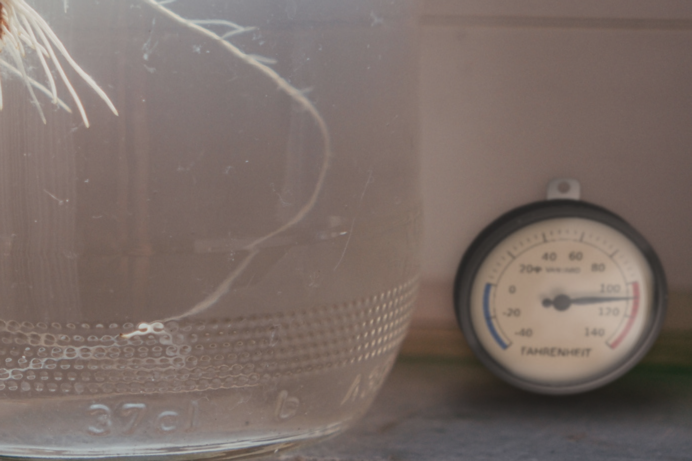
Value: 108 °F
